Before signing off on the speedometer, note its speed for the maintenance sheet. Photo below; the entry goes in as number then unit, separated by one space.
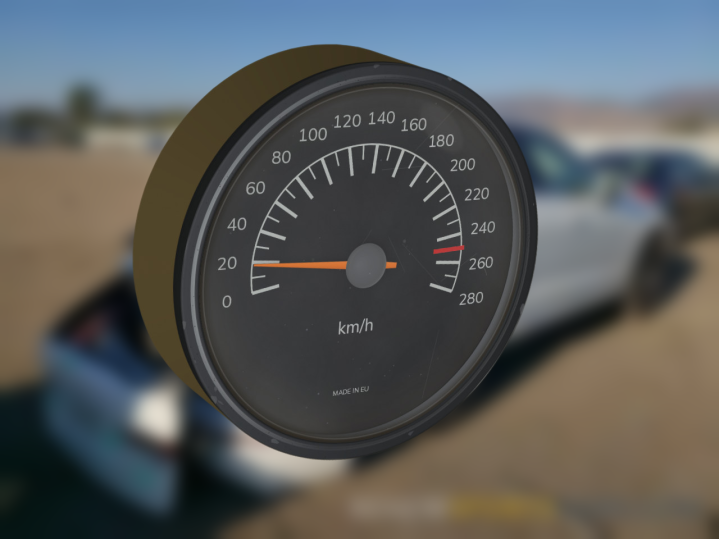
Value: 20 km/h
